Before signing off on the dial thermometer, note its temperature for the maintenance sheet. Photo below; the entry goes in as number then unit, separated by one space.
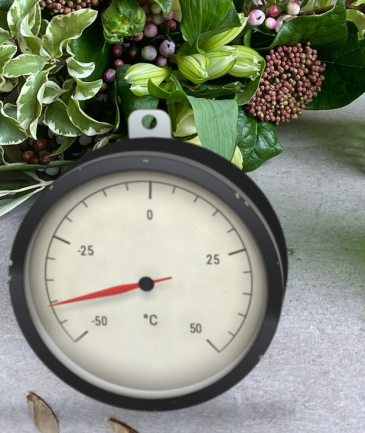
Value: -40 °C
